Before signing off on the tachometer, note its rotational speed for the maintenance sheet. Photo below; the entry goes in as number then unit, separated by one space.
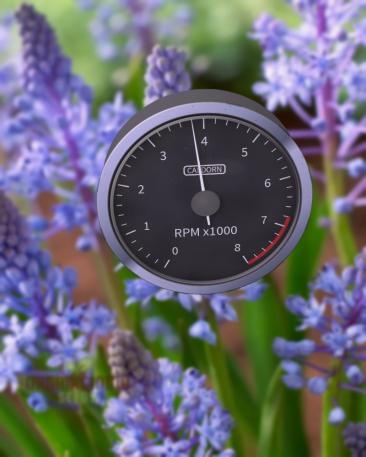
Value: 3800 rpm
